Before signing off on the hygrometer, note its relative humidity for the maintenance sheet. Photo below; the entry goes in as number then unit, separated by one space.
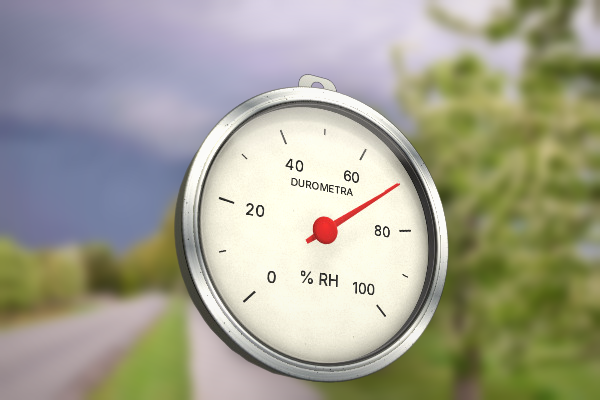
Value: 70 %
